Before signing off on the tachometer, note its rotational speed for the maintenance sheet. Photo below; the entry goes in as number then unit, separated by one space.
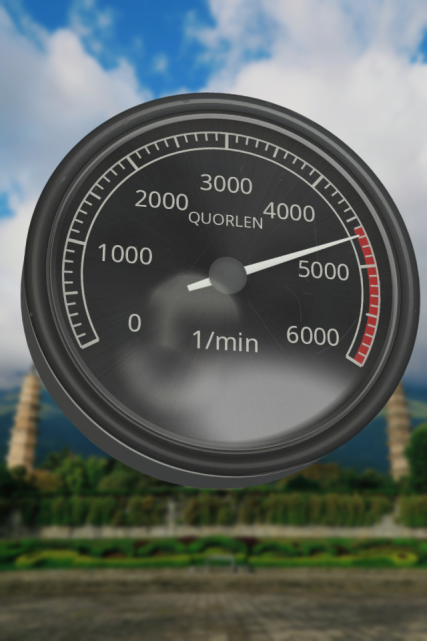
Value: 4700 rpm
